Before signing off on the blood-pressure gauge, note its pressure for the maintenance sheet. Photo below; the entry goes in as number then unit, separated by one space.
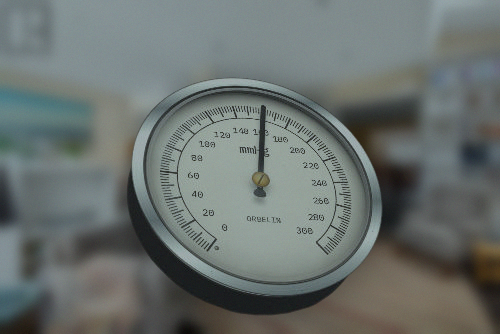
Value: 160 mmHg
